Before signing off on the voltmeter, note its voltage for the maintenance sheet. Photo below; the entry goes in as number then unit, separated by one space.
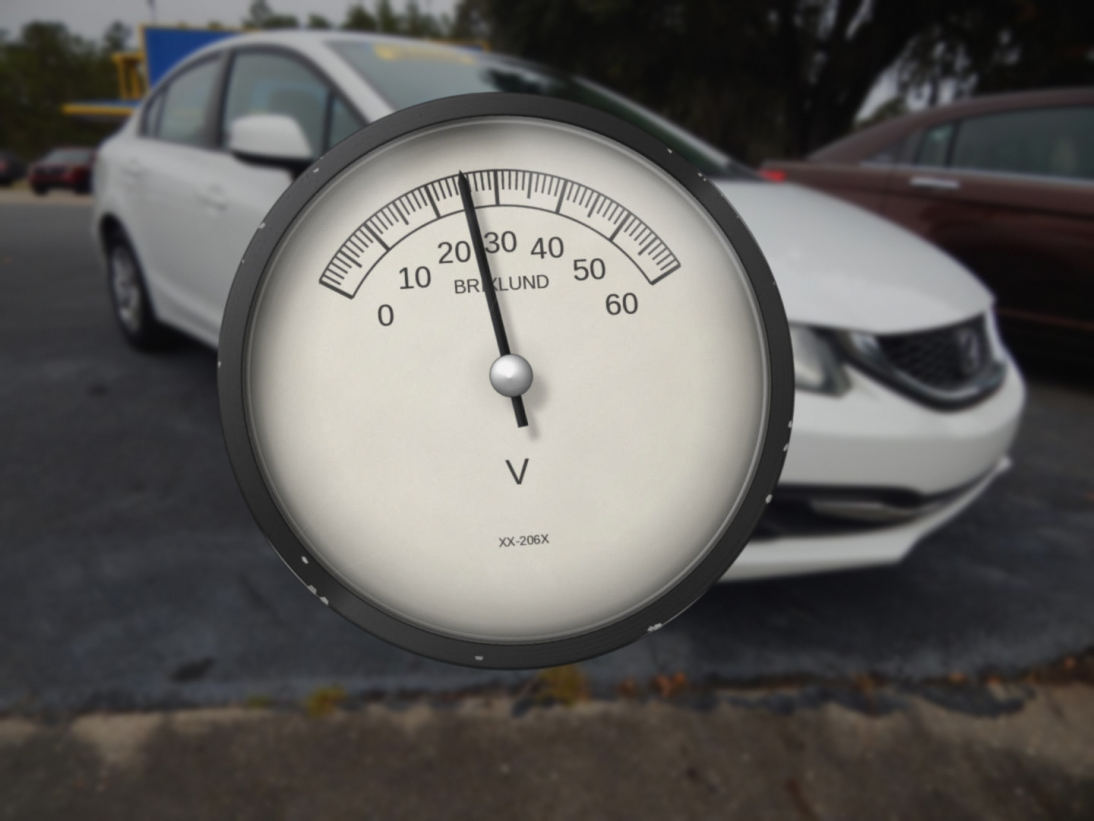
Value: 25 V
